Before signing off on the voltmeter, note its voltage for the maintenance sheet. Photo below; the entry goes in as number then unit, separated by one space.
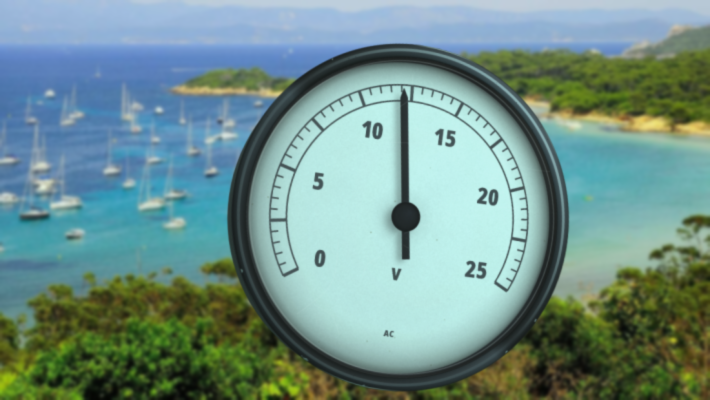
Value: 12 V
